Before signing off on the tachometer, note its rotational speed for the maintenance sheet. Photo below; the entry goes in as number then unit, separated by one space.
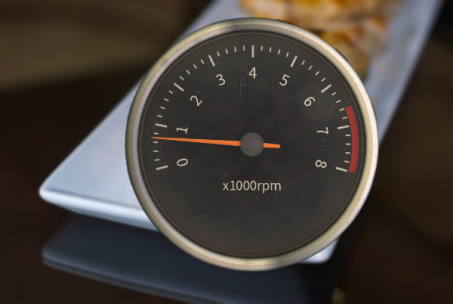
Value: 700 rpm
